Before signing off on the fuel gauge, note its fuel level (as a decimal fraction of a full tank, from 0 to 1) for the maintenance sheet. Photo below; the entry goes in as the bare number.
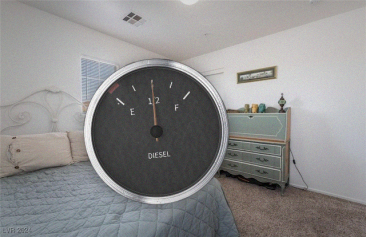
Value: 0.5
